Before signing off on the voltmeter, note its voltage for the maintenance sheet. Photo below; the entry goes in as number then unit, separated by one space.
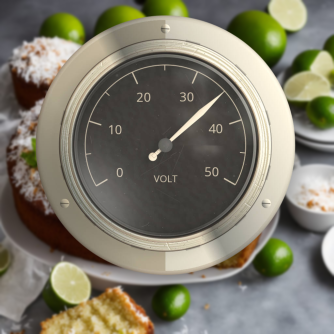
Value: 35 V
